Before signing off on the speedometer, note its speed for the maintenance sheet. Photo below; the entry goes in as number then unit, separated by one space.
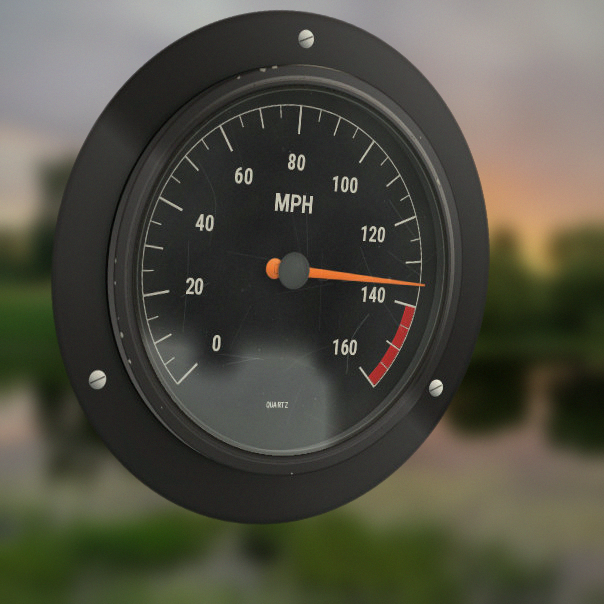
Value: 135 mph
